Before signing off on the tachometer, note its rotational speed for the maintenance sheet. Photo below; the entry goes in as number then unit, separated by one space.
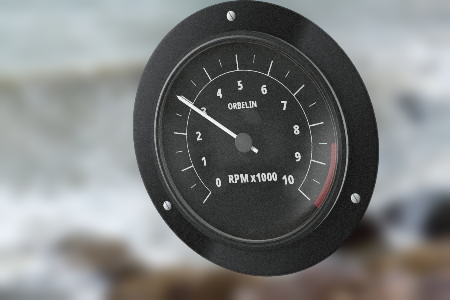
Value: 3000 rpm
